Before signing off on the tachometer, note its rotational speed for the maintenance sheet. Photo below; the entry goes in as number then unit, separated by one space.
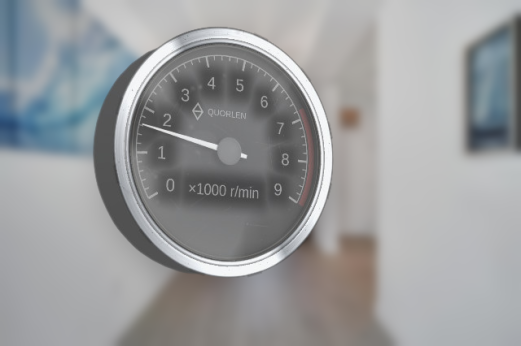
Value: 1600 rpm
